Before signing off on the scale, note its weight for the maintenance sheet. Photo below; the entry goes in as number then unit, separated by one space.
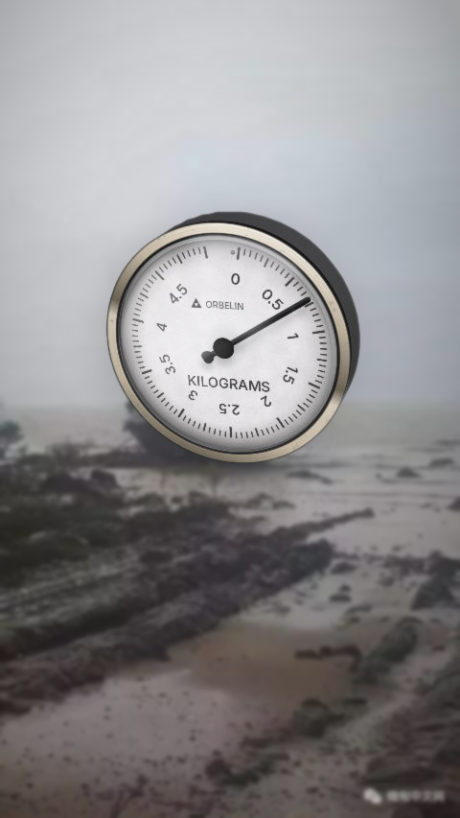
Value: 0.7 kg
